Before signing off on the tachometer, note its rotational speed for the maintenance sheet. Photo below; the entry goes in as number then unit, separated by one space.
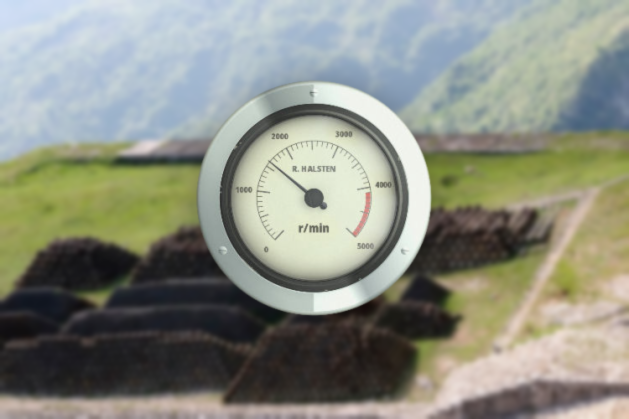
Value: 1600 rpm
